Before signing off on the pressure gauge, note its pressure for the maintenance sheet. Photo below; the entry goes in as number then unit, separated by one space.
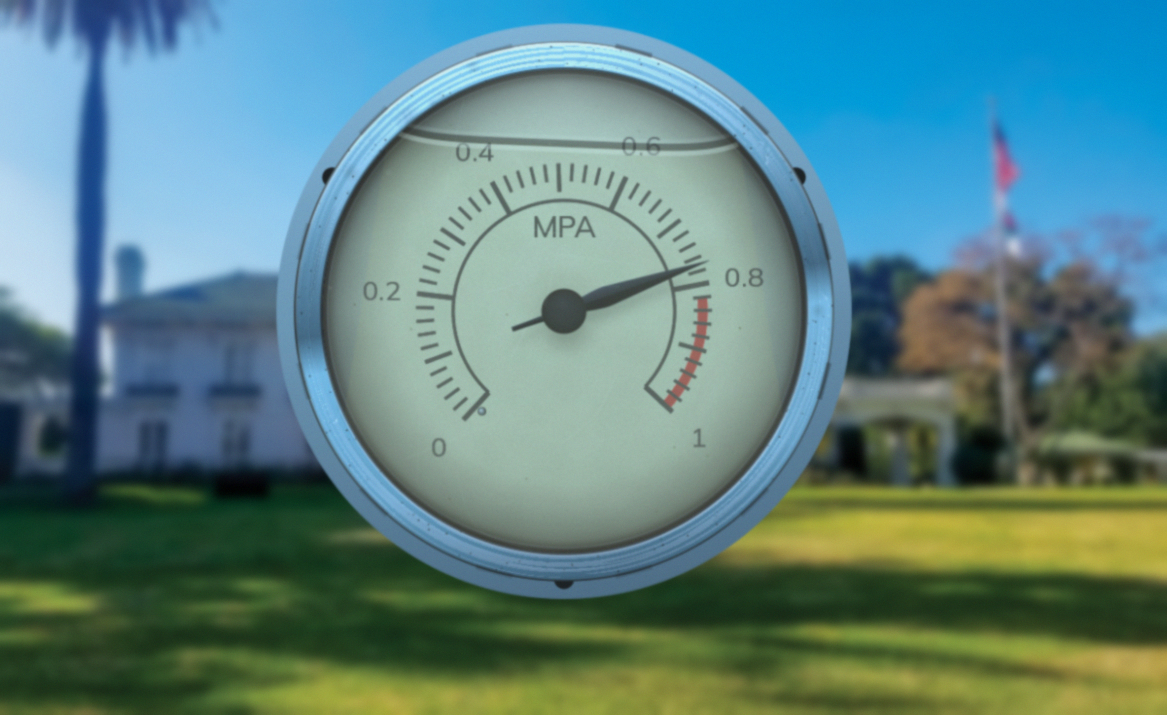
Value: 0.77 MPa
